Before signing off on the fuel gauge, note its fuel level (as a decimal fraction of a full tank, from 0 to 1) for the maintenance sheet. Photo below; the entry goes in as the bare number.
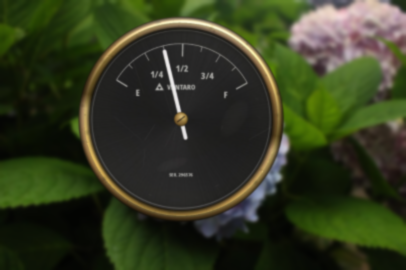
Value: 0.375
